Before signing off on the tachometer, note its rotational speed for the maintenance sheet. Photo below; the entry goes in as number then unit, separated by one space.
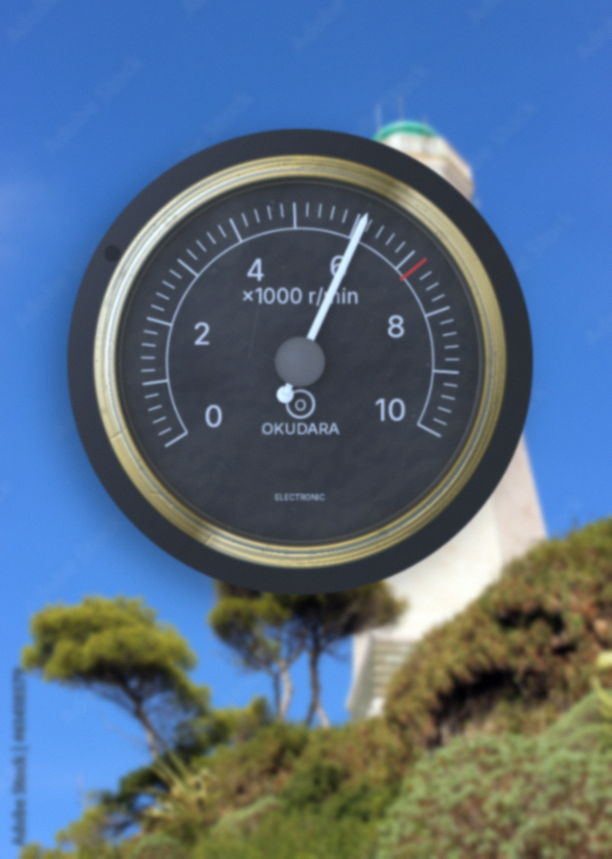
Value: 6100 rpm
